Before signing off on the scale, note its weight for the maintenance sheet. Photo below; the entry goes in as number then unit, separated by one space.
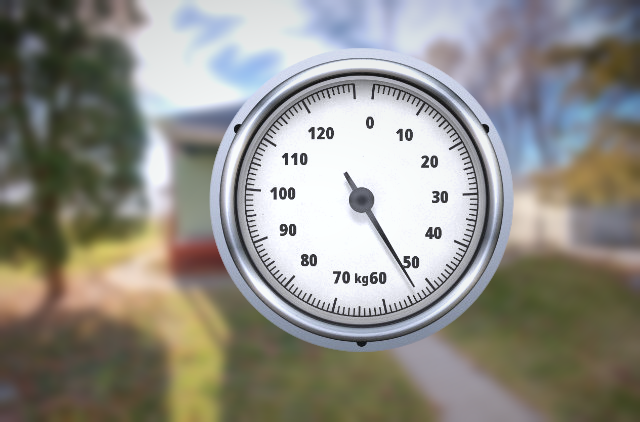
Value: 53 kg
